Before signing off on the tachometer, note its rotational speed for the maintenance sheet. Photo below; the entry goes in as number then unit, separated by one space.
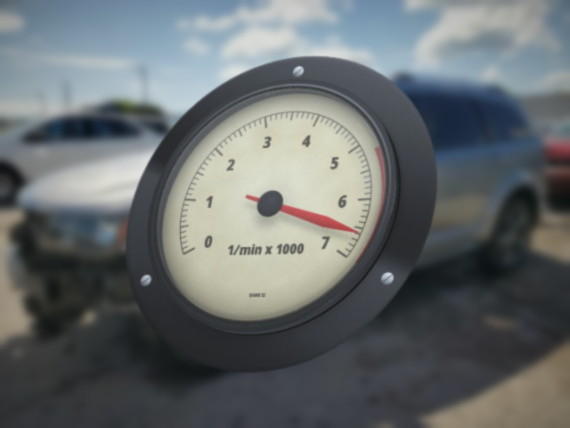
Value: 6600 rpm
